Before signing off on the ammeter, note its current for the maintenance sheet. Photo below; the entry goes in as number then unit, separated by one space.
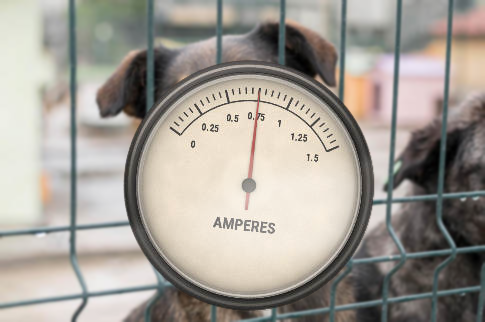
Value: 0.75 A
